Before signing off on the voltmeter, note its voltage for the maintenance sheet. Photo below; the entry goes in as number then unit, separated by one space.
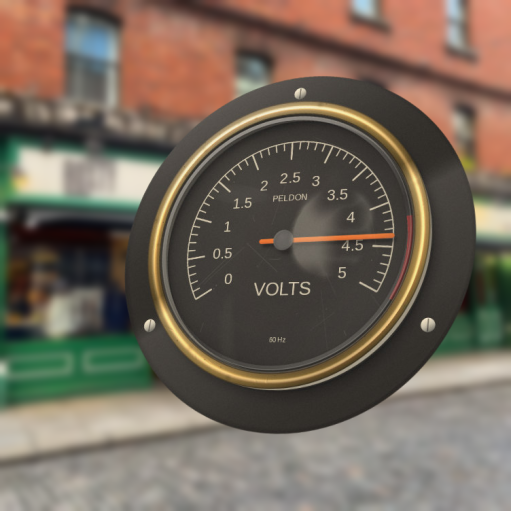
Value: 4.4 V
